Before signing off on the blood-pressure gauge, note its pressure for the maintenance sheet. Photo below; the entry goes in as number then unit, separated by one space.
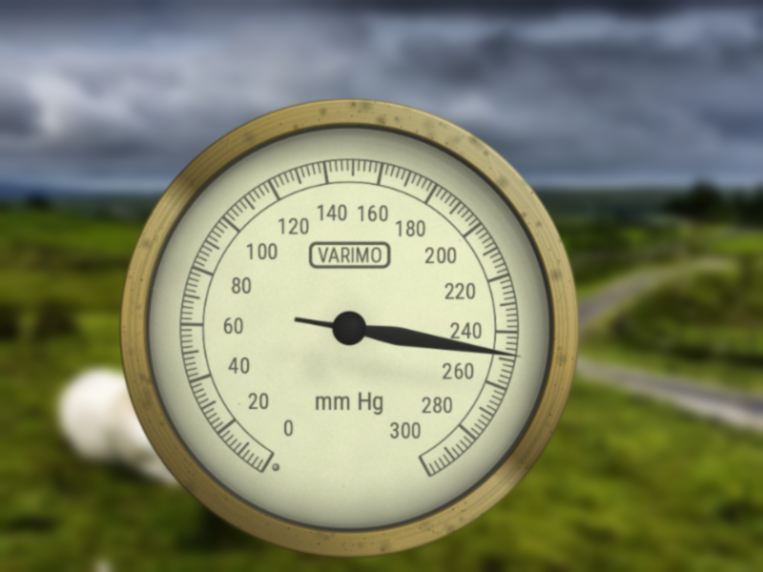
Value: 248 mmHg
